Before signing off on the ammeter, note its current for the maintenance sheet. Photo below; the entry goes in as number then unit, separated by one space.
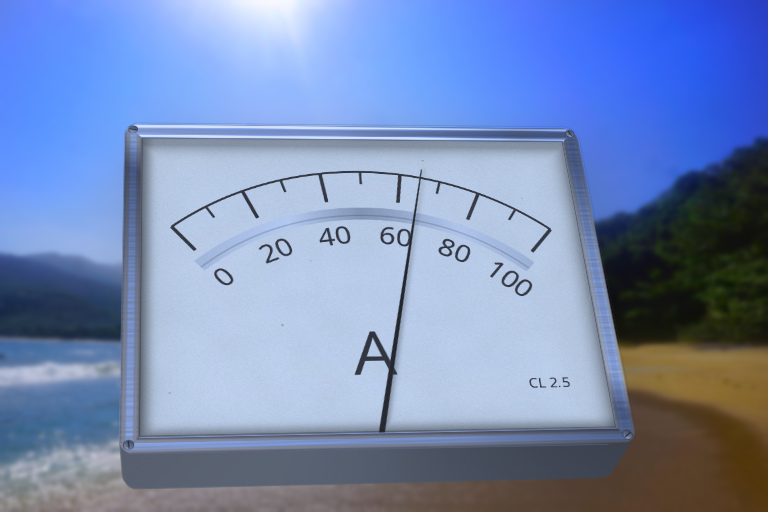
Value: 65 A
